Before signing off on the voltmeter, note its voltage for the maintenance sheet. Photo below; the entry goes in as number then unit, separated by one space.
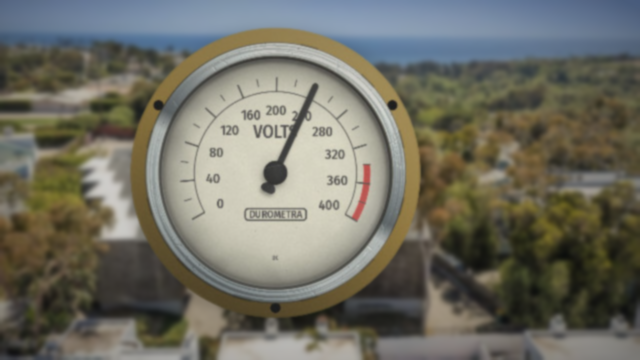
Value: 240 V
